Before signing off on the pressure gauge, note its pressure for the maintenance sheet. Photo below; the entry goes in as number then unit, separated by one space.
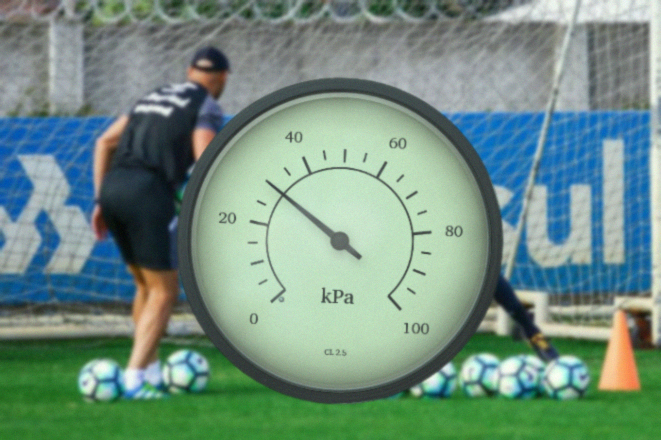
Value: 30 kPa
